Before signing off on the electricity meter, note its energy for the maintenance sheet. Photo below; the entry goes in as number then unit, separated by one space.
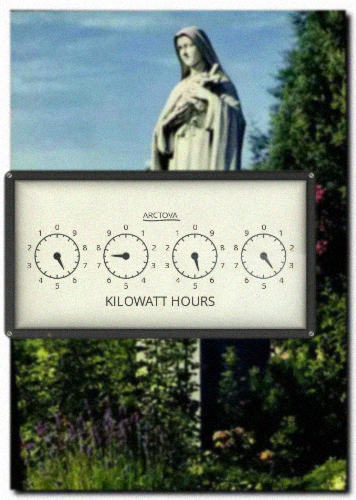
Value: 5754 kWh
